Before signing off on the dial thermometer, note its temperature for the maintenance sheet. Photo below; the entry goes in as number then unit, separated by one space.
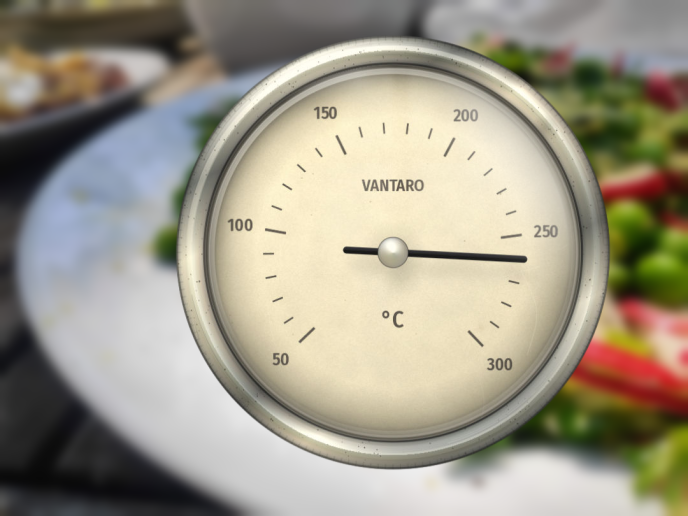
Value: 260 °C
